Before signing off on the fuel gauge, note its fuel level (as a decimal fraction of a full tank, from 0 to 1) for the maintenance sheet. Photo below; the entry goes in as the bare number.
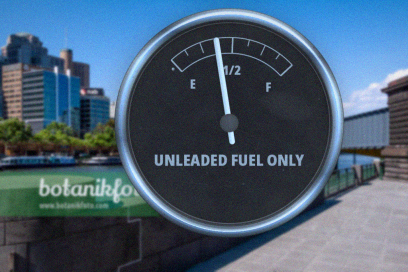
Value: 0.375
